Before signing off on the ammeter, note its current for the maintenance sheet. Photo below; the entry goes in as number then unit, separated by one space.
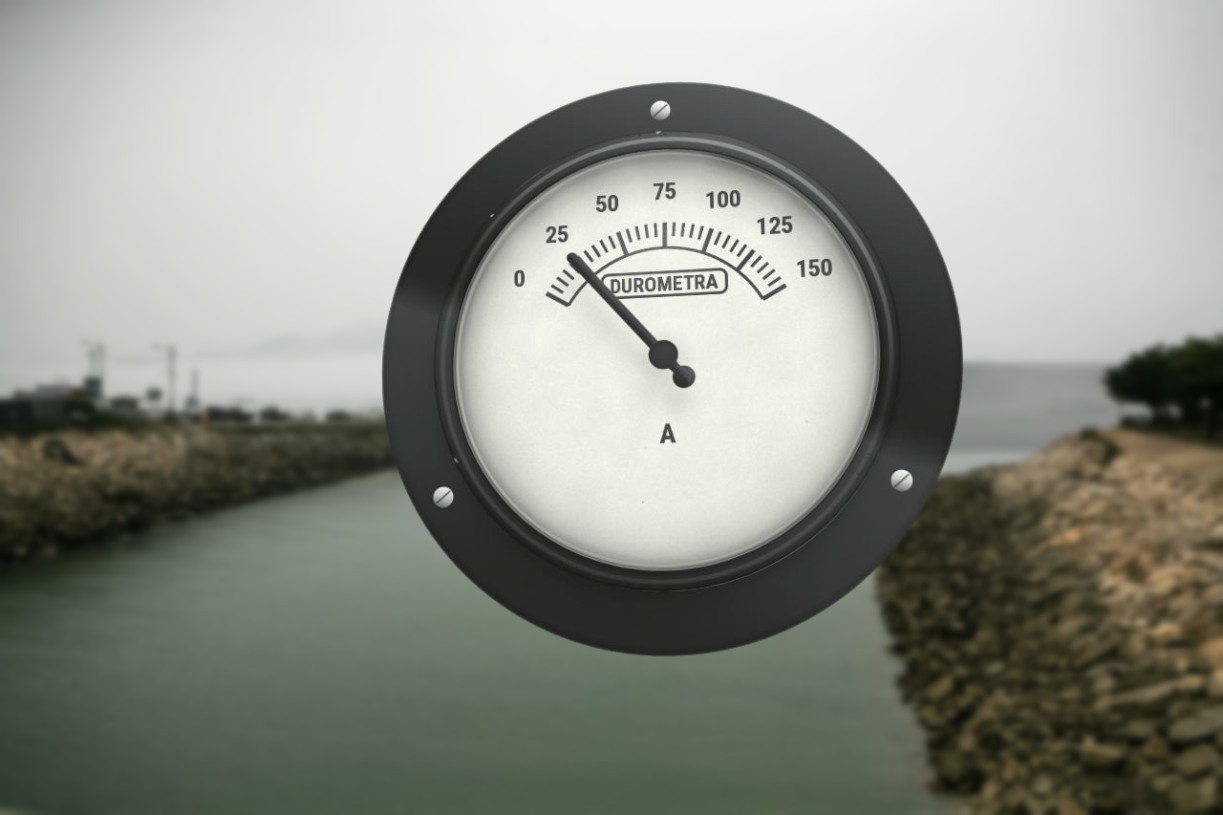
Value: 22.5 A
